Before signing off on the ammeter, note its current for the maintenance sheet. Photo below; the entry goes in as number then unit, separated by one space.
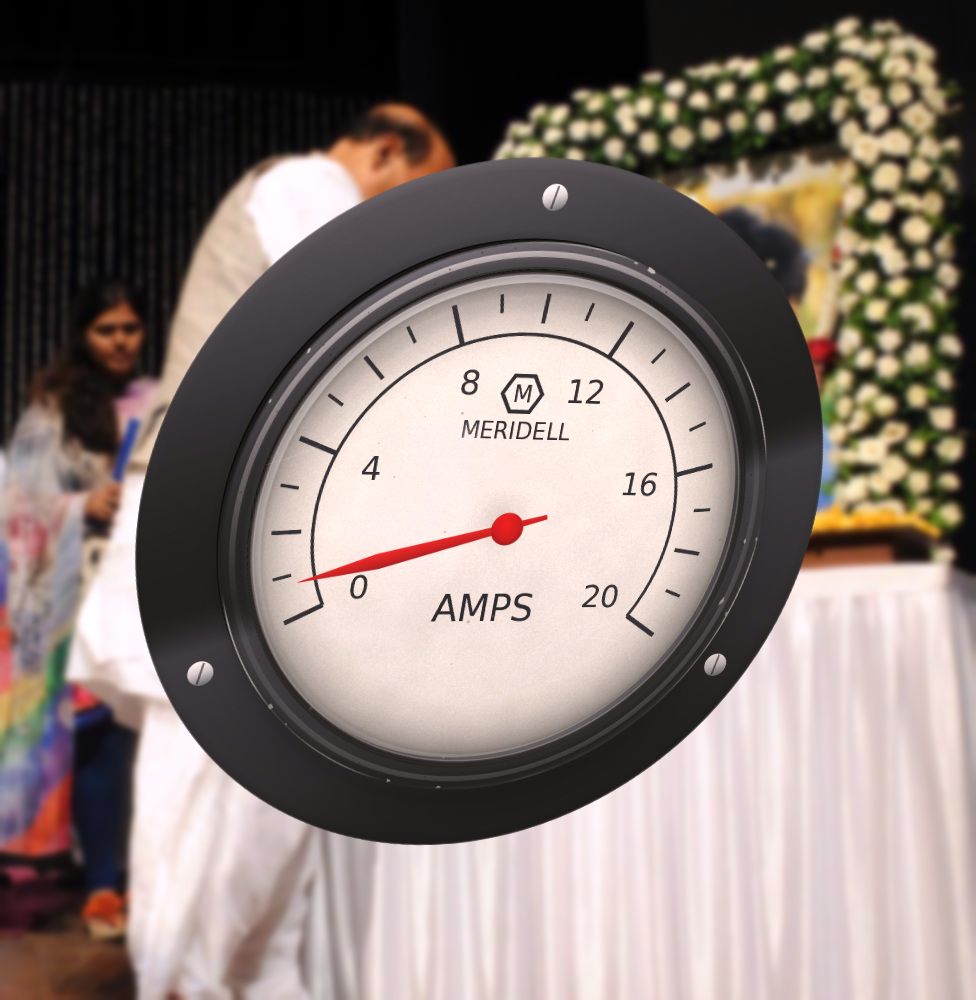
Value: 1 A
